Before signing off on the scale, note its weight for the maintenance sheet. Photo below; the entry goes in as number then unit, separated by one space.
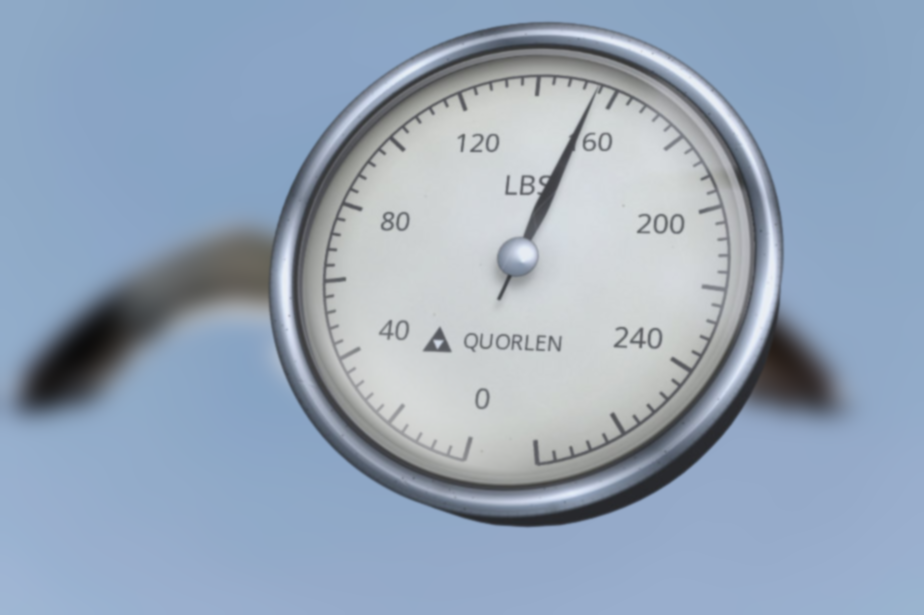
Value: 156 lb
